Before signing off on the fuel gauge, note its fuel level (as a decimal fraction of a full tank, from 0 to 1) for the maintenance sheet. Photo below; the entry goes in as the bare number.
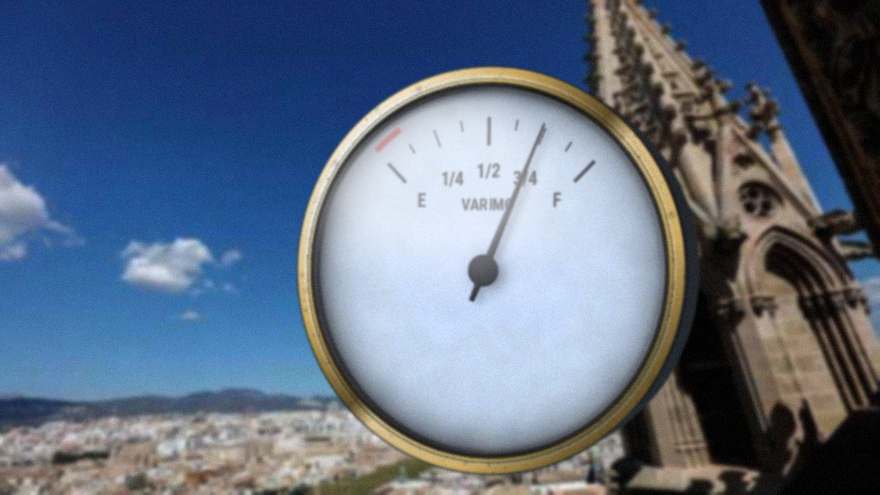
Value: 0.75
